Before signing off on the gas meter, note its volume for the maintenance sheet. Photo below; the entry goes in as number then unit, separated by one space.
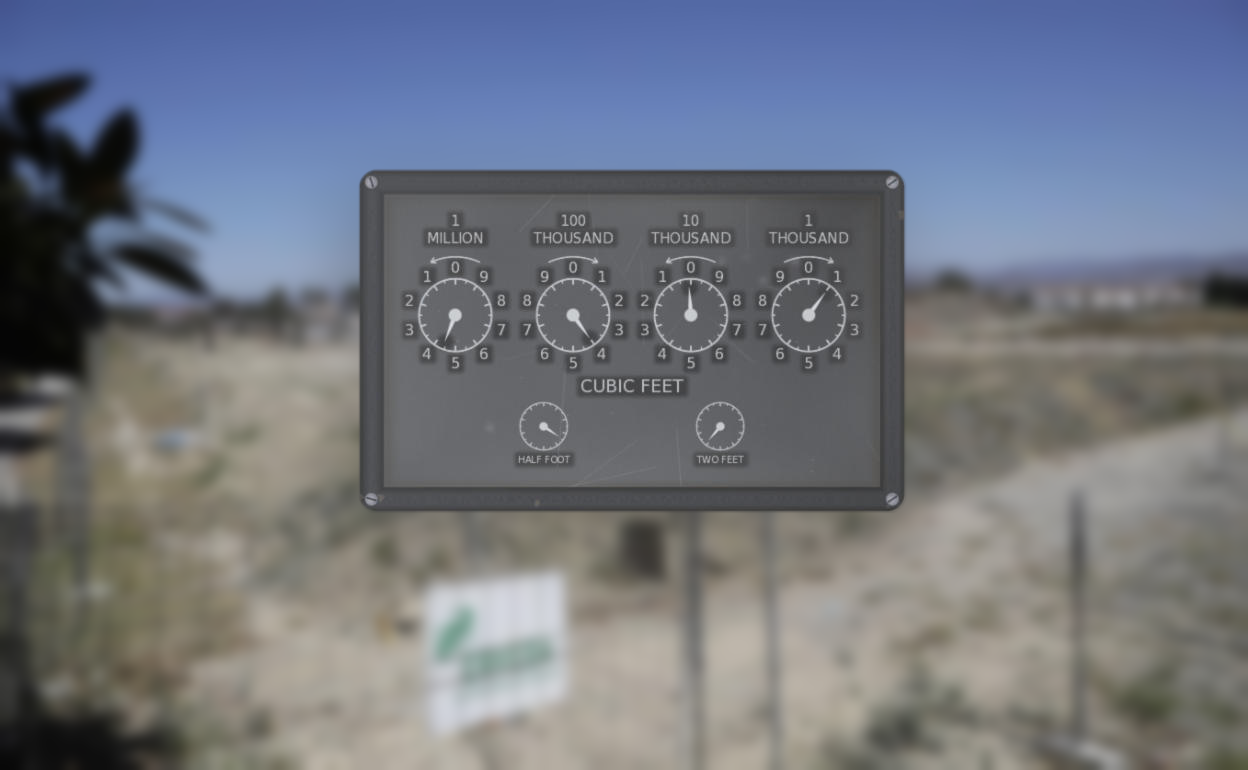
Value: 440100 ft³
